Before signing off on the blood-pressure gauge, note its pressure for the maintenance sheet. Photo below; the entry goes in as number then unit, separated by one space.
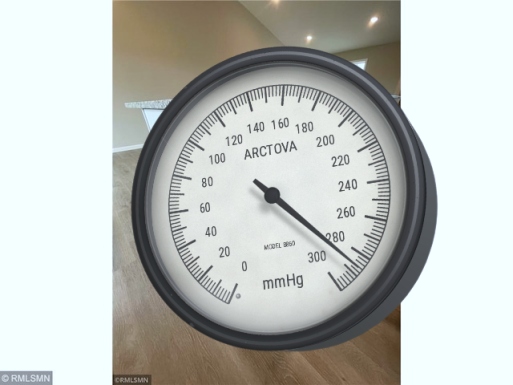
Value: 286 mmHg
